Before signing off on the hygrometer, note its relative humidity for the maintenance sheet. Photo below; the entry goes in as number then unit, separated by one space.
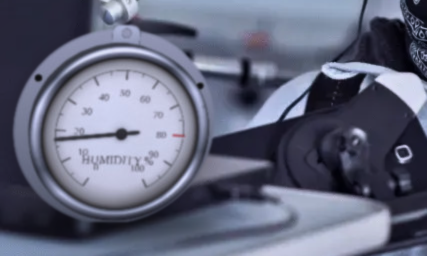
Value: 17.5 %
